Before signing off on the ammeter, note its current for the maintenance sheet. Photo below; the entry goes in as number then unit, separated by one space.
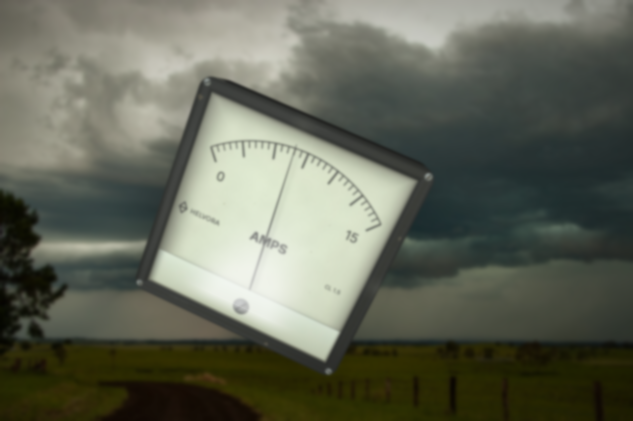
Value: 6.5 A
